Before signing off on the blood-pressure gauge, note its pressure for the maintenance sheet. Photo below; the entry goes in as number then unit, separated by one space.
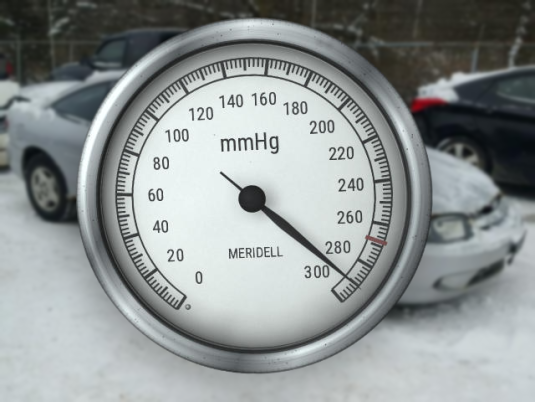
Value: 290 mmHg
